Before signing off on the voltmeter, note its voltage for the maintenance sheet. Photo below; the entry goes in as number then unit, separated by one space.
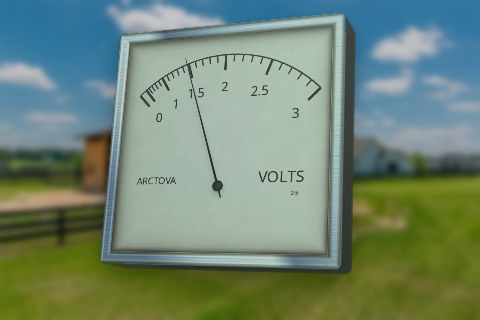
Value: 1.5 V
